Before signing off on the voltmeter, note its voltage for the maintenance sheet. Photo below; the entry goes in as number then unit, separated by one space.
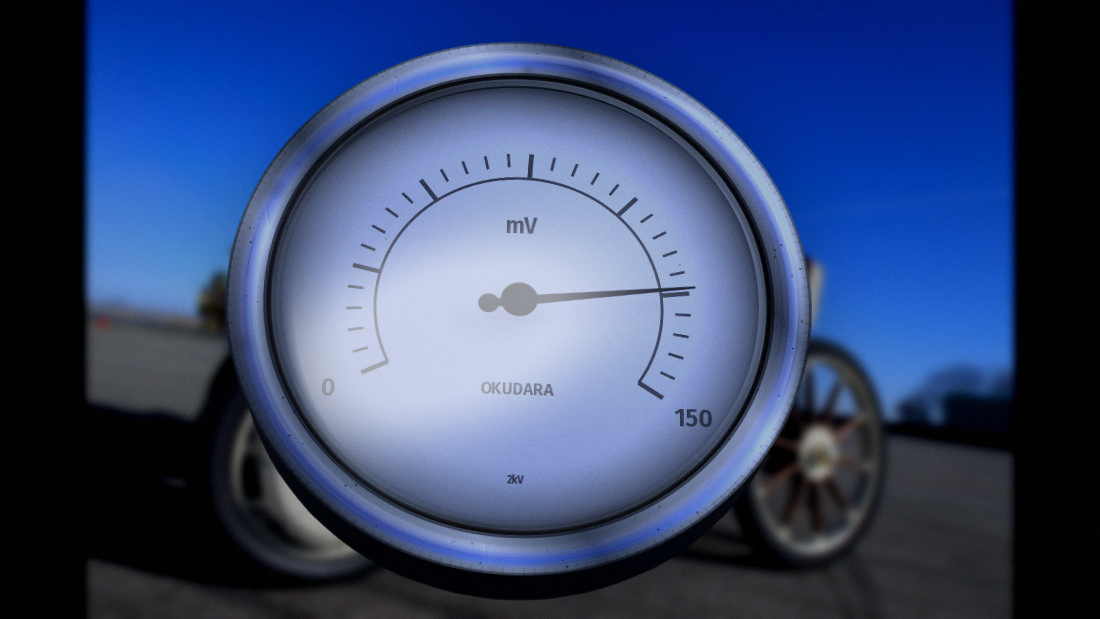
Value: 125 mV
